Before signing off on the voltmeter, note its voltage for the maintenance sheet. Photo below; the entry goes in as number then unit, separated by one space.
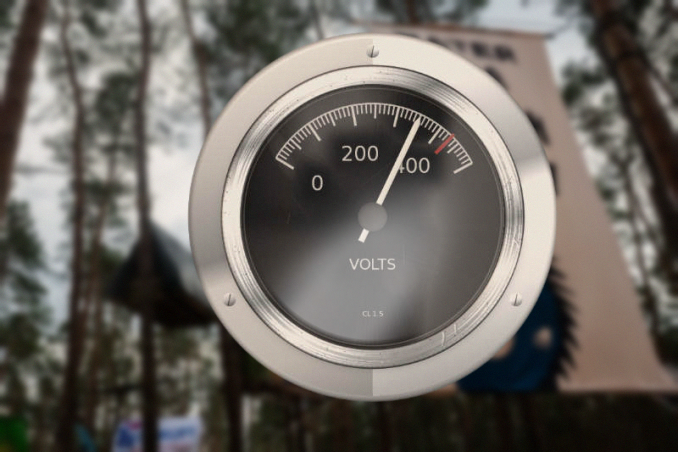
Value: 350 V
